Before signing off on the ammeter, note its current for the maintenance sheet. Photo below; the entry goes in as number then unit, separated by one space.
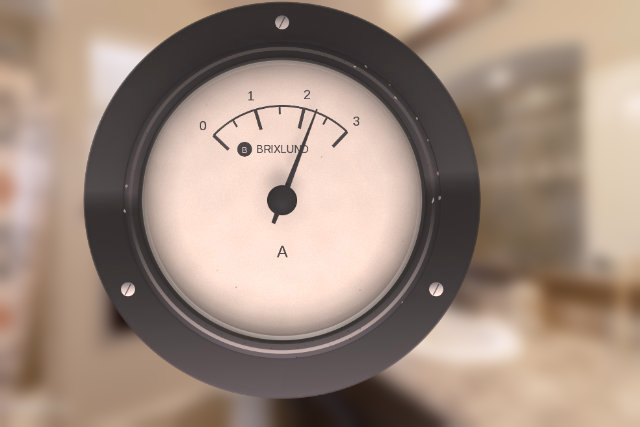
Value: 2.25 A
